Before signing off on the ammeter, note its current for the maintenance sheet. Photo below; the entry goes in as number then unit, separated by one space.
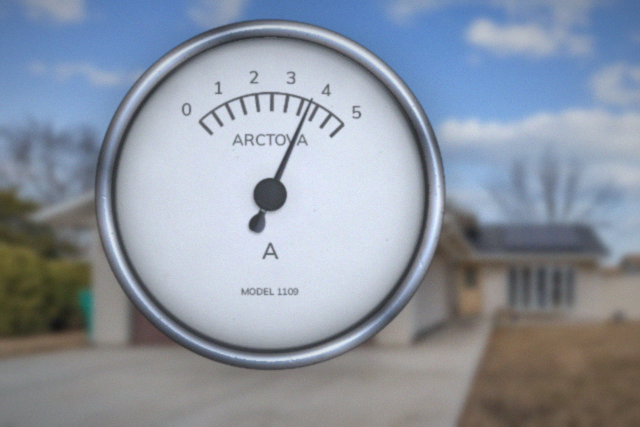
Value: 3.75 A
